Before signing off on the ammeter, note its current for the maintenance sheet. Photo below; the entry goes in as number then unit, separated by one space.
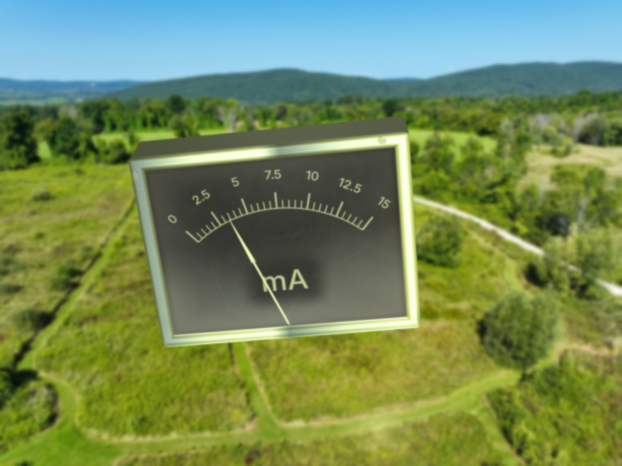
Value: 3.5 mA
